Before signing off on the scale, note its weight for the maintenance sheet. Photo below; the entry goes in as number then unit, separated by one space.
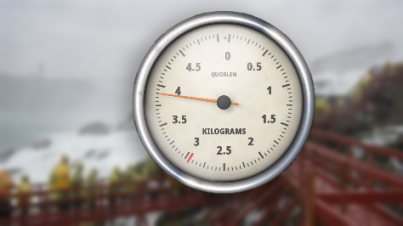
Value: 3.9 kg
